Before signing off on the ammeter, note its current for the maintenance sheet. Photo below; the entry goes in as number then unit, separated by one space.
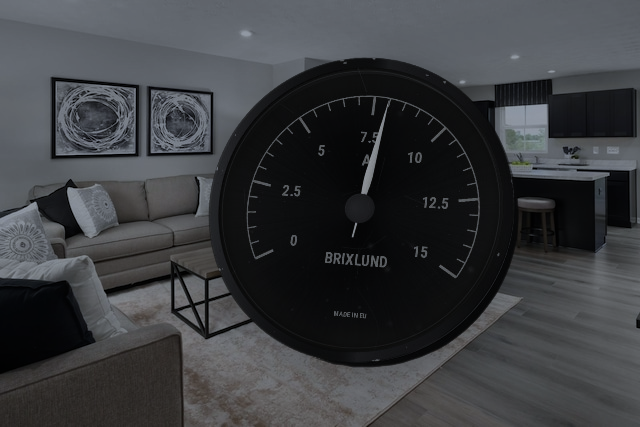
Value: 8 A
